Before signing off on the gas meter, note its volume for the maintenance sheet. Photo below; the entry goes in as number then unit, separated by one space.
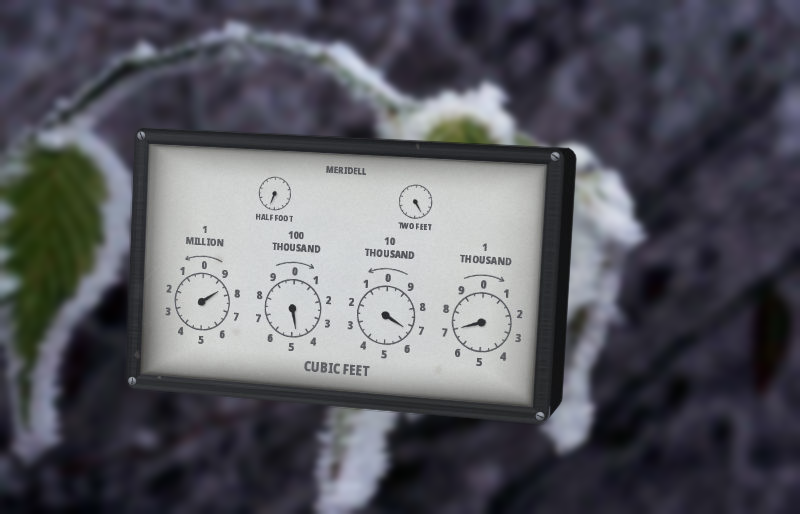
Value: 846700 ft³
